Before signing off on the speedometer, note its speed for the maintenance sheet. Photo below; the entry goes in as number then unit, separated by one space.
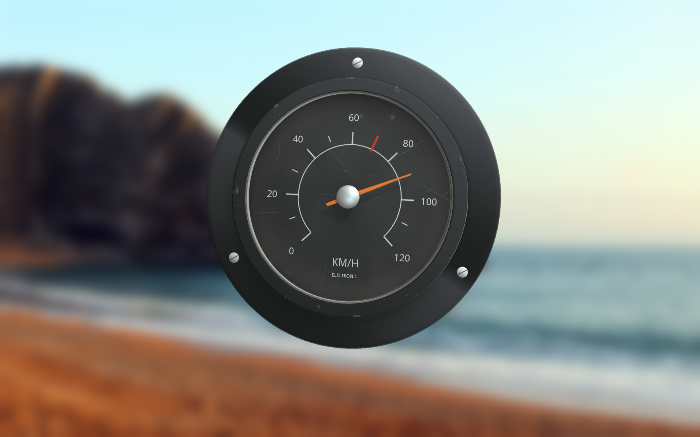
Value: 90 km/h
